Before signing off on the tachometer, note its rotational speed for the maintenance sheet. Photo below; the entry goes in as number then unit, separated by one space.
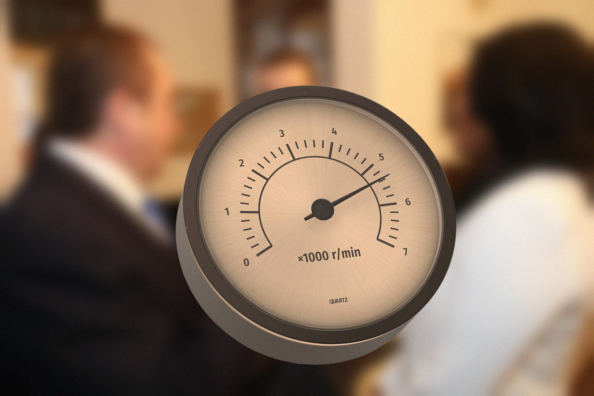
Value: 5400 rpm
